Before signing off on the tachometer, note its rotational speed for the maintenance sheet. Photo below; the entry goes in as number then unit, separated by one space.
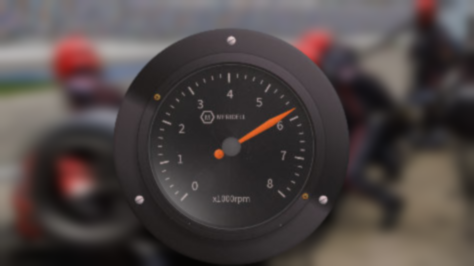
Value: 5800 rpm
